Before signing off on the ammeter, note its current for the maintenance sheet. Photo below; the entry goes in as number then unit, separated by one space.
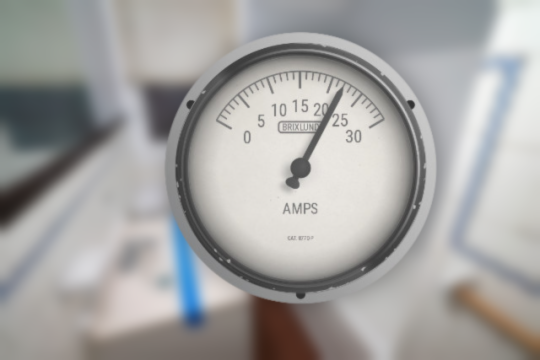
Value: 22 A
